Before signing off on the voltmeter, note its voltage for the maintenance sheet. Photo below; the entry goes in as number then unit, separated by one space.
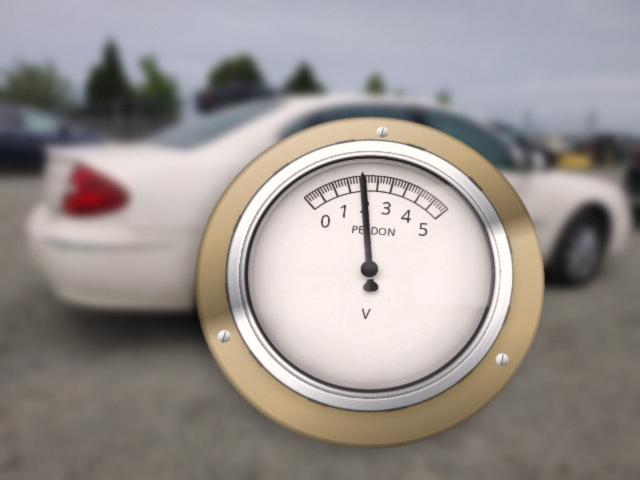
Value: 2 V
